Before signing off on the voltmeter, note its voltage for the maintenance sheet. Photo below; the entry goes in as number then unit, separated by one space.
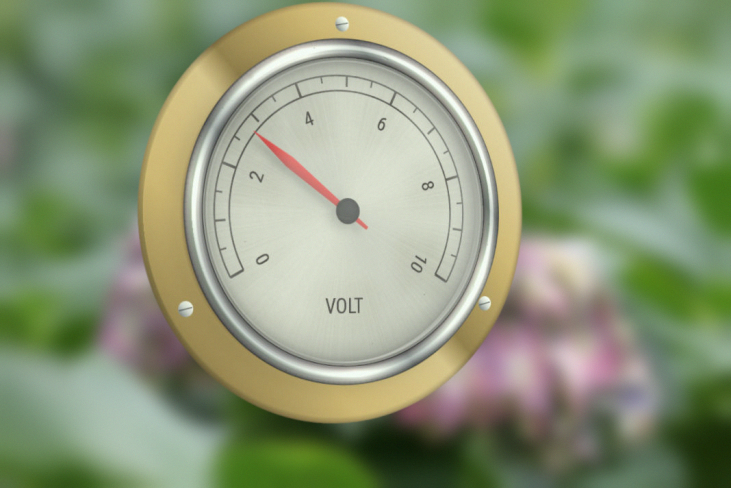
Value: 2.75 V
